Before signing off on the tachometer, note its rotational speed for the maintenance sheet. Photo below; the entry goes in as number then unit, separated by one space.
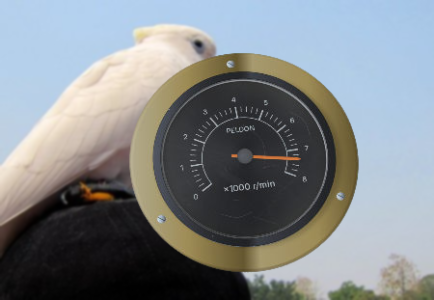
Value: 7400 rpm
